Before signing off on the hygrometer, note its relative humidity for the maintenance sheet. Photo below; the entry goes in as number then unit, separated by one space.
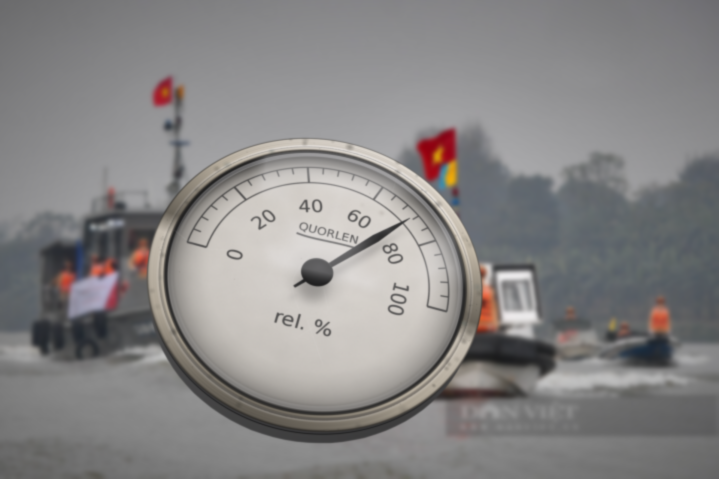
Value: 72 %
